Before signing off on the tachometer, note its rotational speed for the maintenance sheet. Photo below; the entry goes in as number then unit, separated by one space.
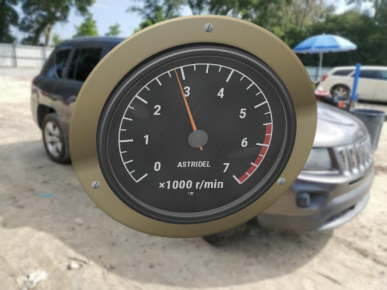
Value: 2875 rpm
